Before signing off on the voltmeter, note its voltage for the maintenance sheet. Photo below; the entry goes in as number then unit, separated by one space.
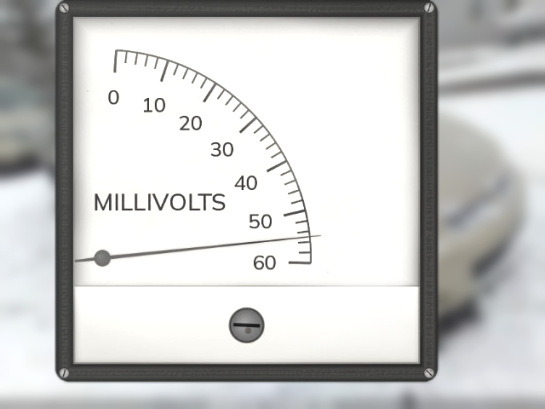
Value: 55 mV
